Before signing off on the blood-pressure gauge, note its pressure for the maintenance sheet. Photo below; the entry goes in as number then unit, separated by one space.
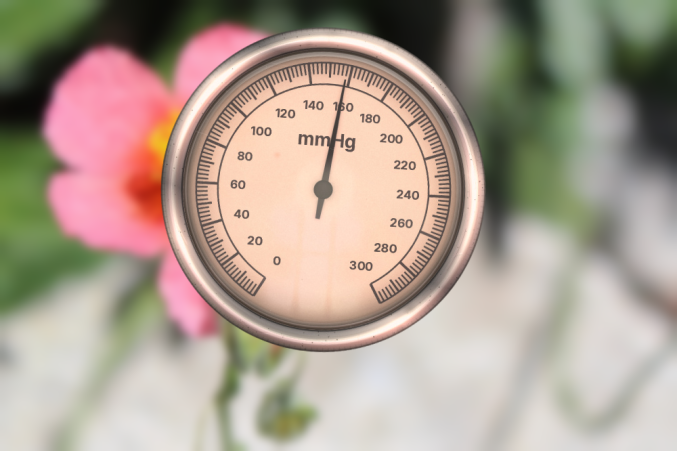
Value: 158 mmHg
